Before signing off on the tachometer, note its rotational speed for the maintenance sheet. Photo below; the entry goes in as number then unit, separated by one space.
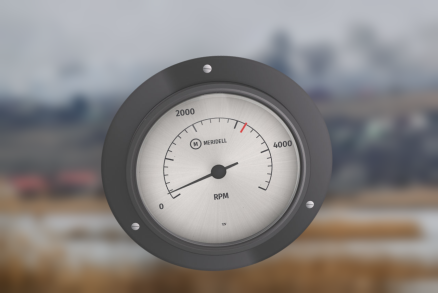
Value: 200 rpm
